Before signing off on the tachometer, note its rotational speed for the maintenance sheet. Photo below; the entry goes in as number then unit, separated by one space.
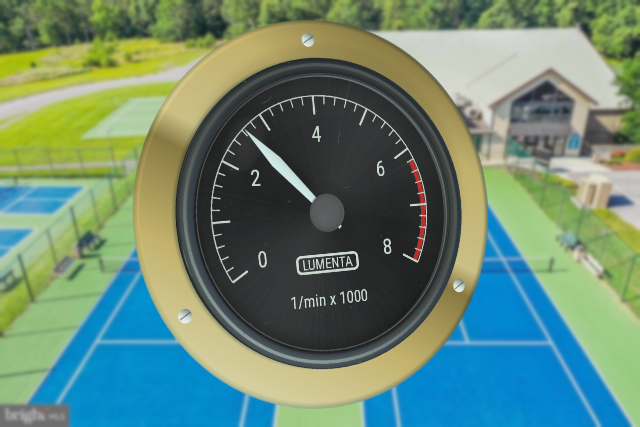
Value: 2600 rpm
